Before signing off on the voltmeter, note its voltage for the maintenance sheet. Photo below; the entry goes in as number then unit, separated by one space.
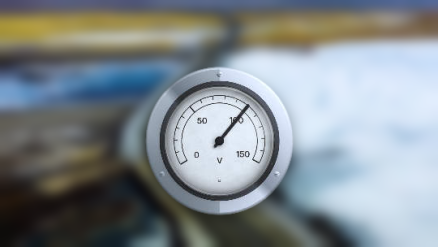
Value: 100 V
